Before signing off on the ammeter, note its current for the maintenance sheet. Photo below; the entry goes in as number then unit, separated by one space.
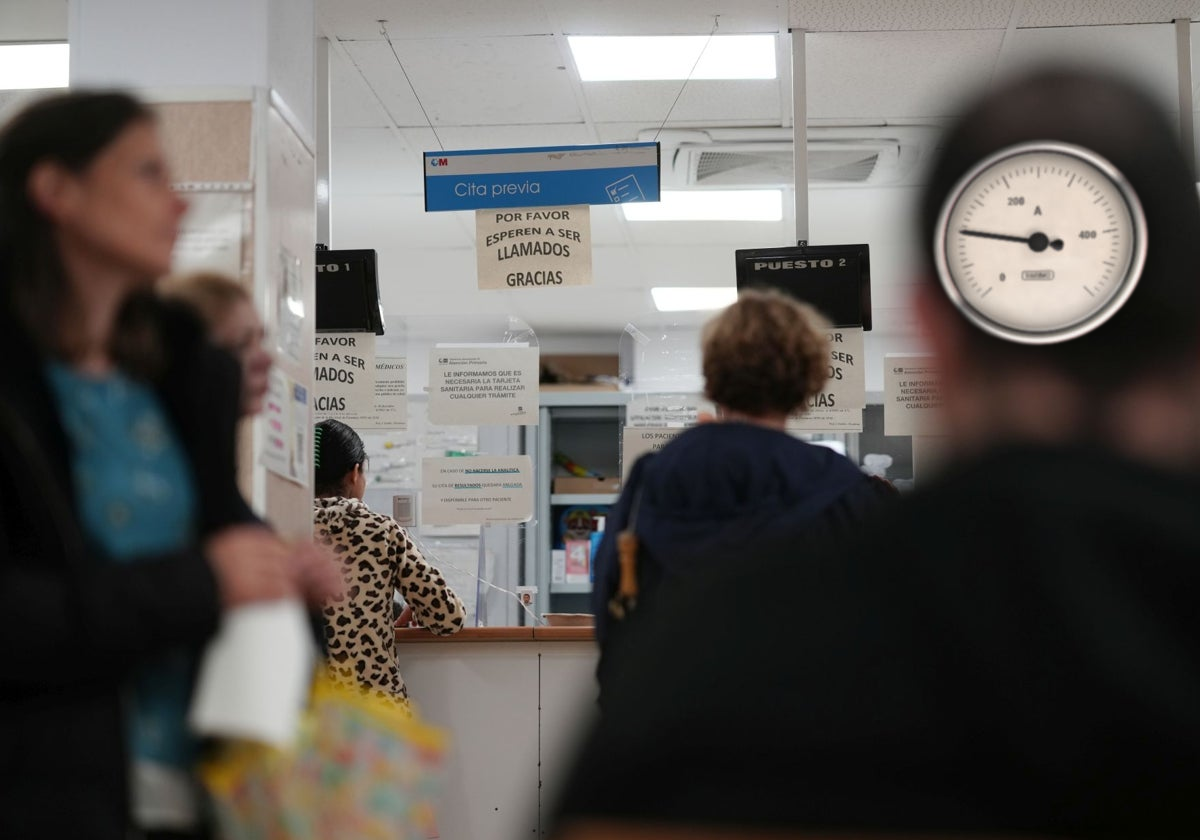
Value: 100 A
